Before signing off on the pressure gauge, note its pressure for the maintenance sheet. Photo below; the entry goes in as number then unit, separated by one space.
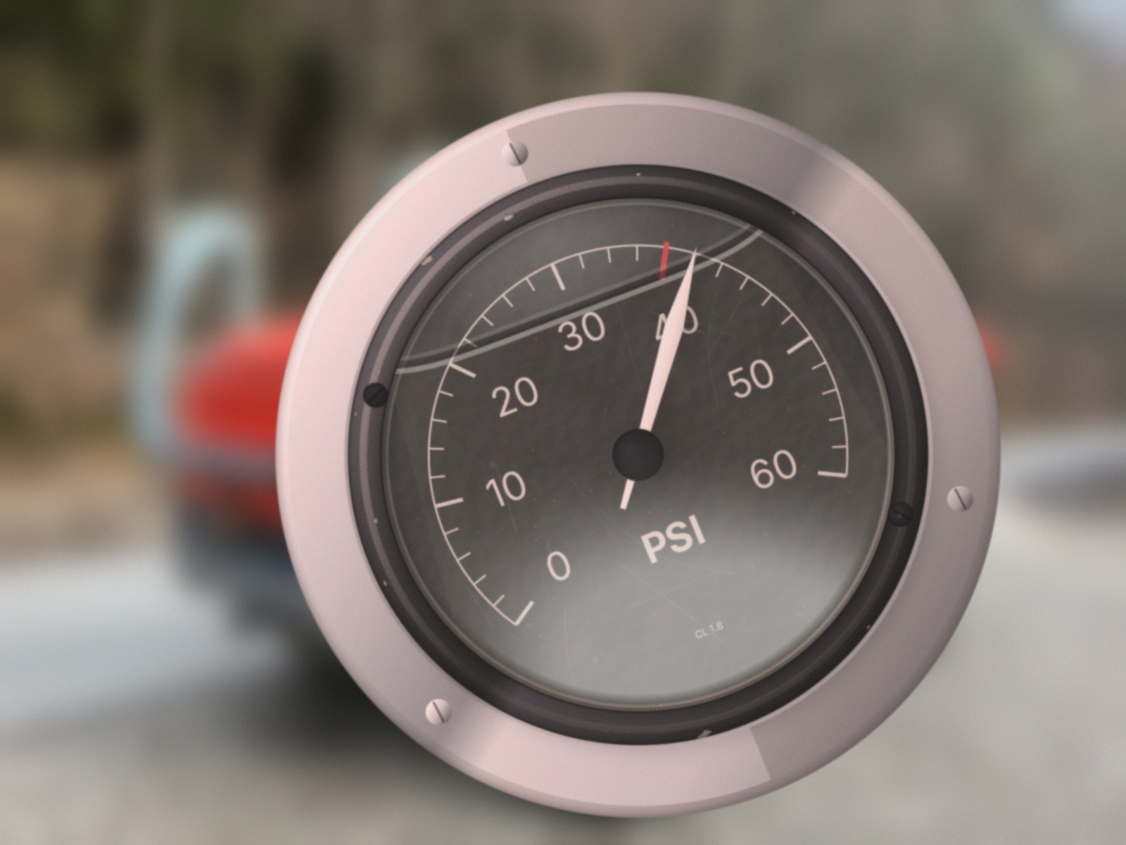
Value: 40 psi
